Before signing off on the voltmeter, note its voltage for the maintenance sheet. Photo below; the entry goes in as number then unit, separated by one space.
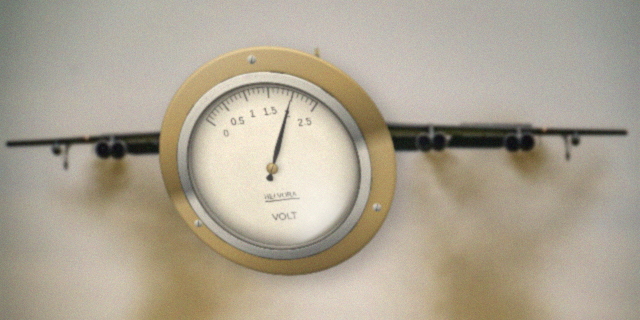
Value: 2 V
